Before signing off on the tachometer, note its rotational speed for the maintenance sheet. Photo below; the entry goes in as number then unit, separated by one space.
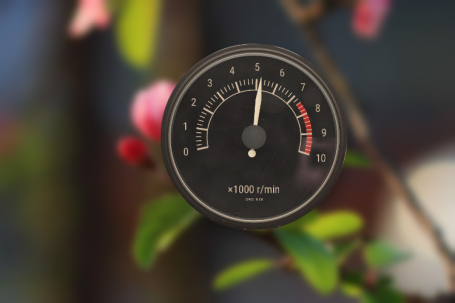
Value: 5200 rpm
